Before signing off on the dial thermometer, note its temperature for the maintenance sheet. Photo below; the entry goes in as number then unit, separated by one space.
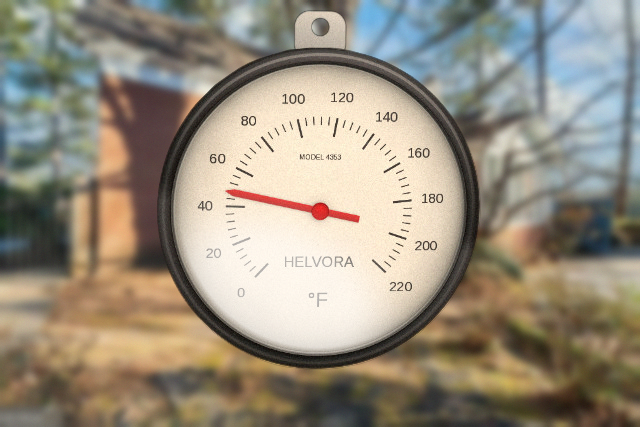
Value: 48 °F
